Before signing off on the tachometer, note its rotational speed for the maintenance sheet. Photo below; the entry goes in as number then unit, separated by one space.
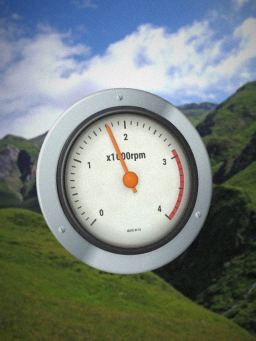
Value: 1700 rpm
